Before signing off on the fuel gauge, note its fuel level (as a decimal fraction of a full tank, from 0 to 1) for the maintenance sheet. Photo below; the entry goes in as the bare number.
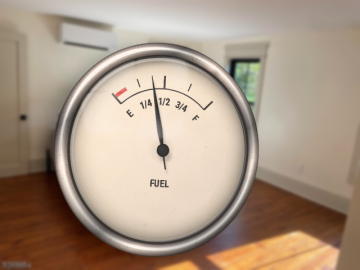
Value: 0.375
